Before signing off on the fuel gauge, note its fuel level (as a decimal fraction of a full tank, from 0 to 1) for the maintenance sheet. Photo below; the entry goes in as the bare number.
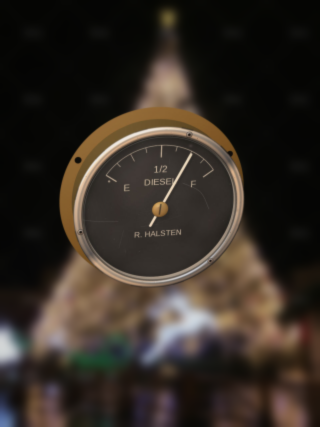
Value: 0.75
